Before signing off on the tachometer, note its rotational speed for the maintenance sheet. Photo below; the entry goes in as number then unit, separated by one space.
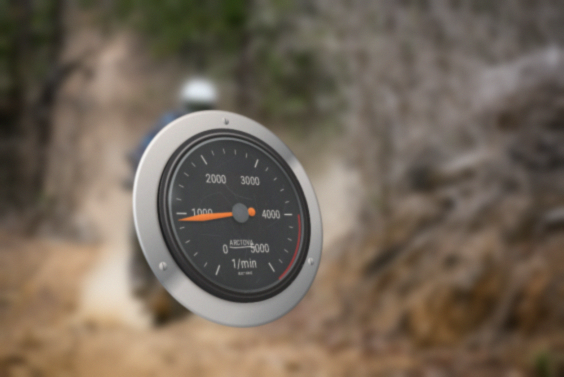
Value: 900 rpm
